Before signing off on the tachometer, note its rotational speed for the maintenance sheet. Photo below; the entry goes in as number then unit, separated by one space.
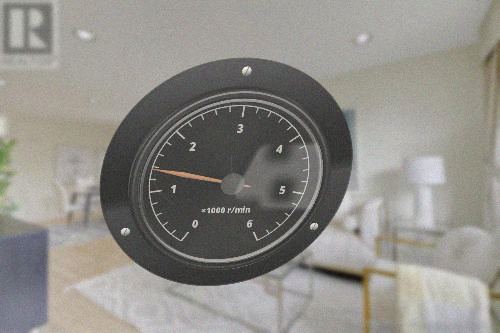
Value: 1400 rpm
